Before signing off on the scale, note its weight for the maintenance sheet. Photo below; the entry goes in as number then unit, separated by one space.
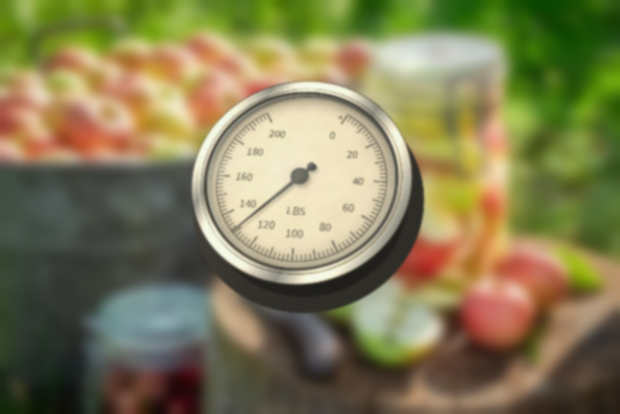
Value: 130 lb
